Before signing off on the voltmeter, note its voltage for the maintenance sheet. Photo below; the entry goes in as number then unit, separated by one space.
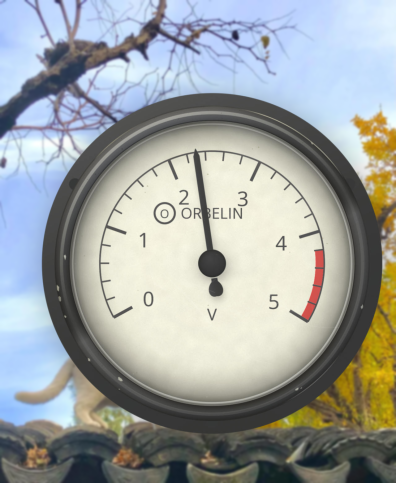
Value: 2.3 V
